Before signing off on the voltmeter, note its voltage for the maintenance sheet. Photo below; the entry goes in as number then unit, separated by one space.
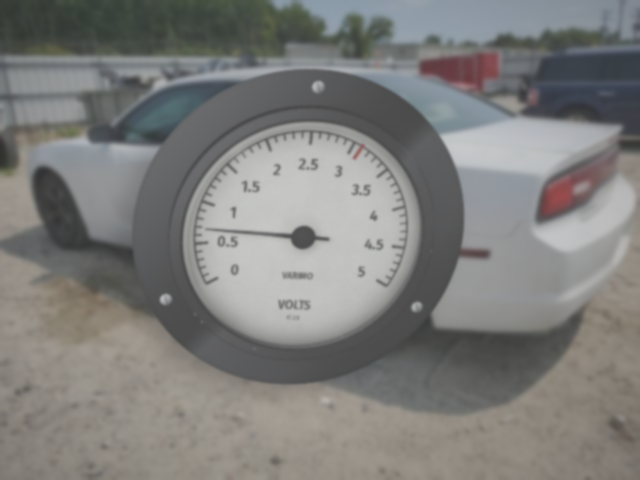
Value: 0.7 V
